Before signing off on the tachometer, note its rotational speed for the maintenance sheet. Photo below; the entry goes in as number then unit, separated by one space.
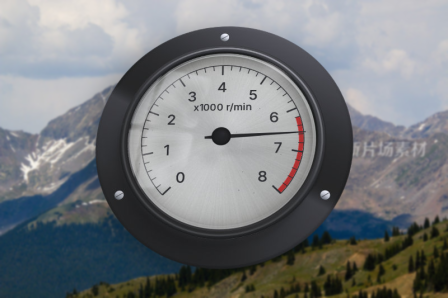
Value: 6600 rpm
